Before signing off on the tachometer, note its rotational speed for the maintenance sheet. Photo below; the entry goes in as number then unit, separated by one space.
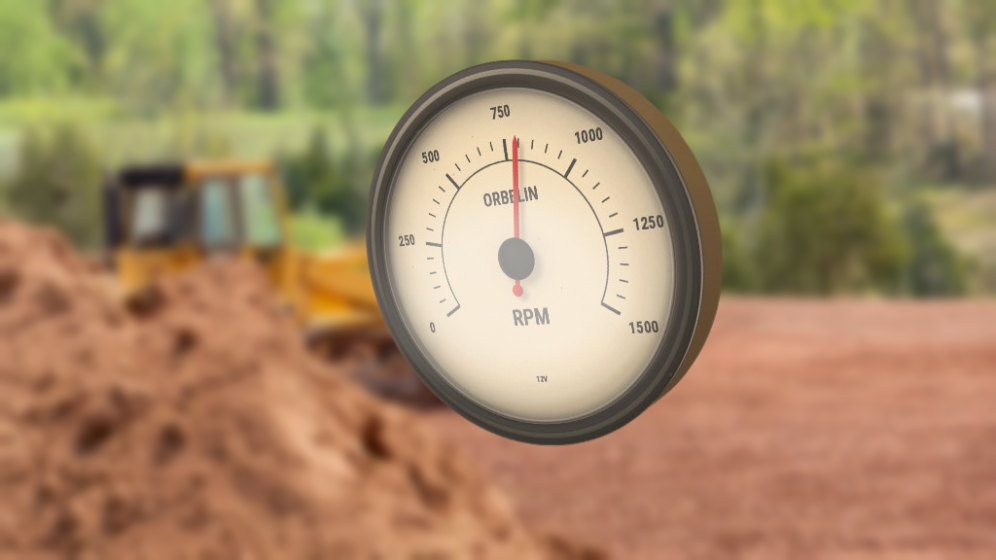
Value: 800 rpm
